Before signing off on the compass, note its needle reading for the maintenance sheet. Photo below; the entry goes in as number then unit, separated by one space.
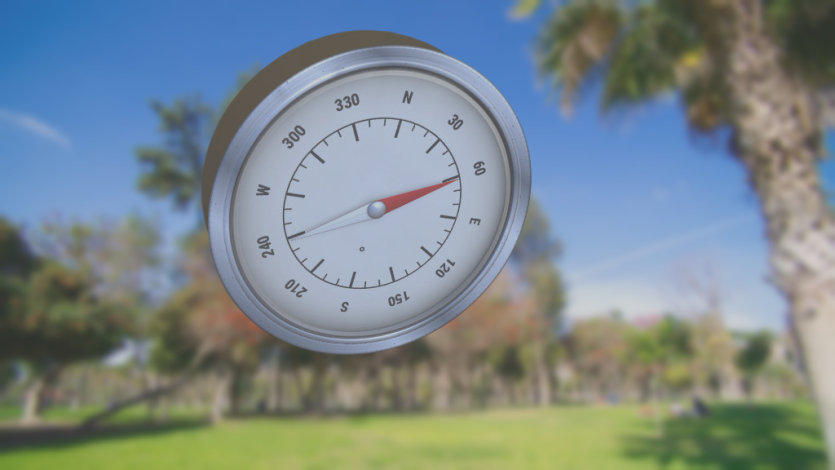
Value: 60 °
